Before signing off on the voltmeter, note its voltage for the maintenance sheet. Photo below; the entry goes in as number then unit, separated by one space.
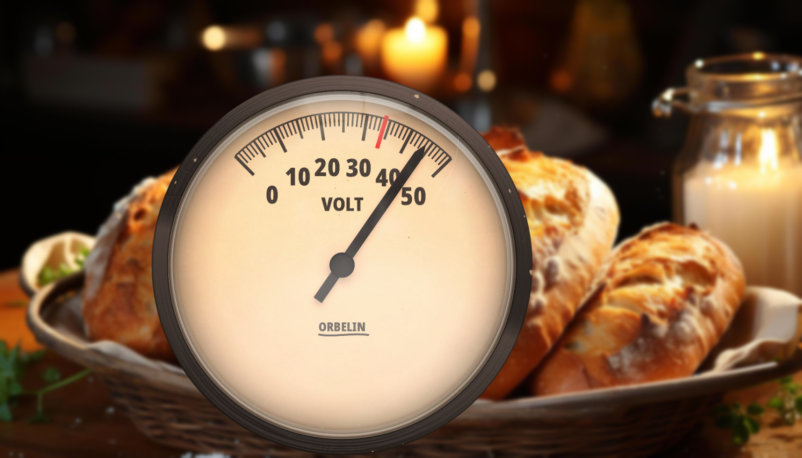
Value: 44 V
